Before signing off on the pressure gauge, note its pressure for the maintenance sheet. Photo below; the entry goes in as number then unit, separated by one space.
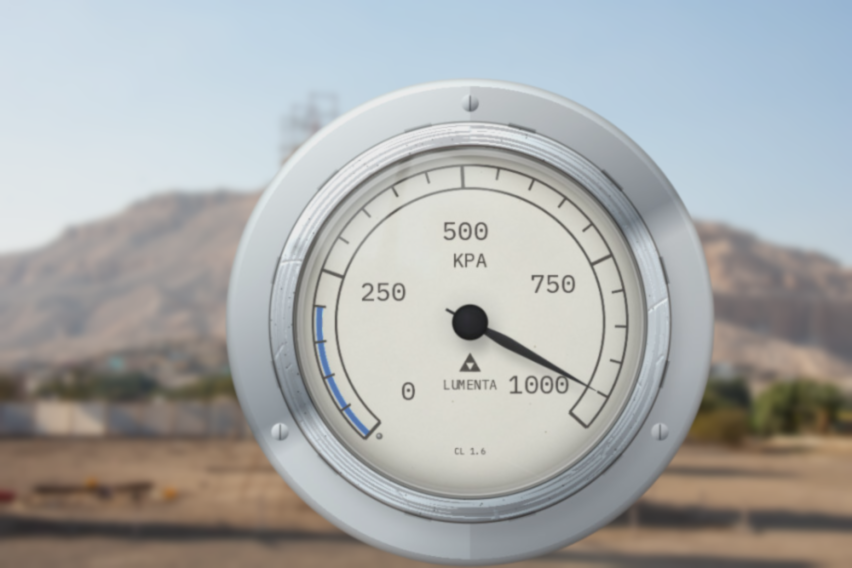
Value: 950 kPa
